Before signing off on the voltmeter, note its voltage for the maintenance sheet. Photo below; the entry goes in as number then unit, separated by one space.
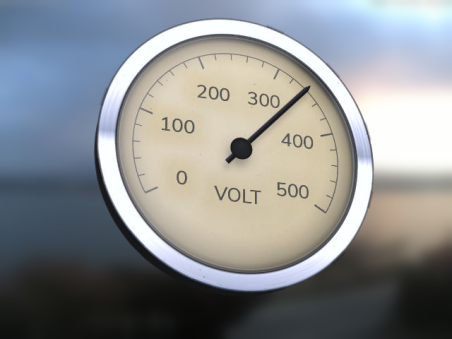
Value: 340 V
